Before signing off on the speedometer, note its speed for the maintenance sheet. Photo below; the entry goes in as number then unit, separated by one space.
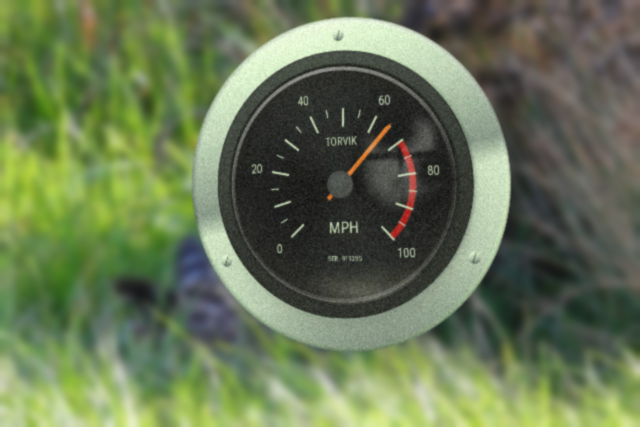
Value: 65 mph
